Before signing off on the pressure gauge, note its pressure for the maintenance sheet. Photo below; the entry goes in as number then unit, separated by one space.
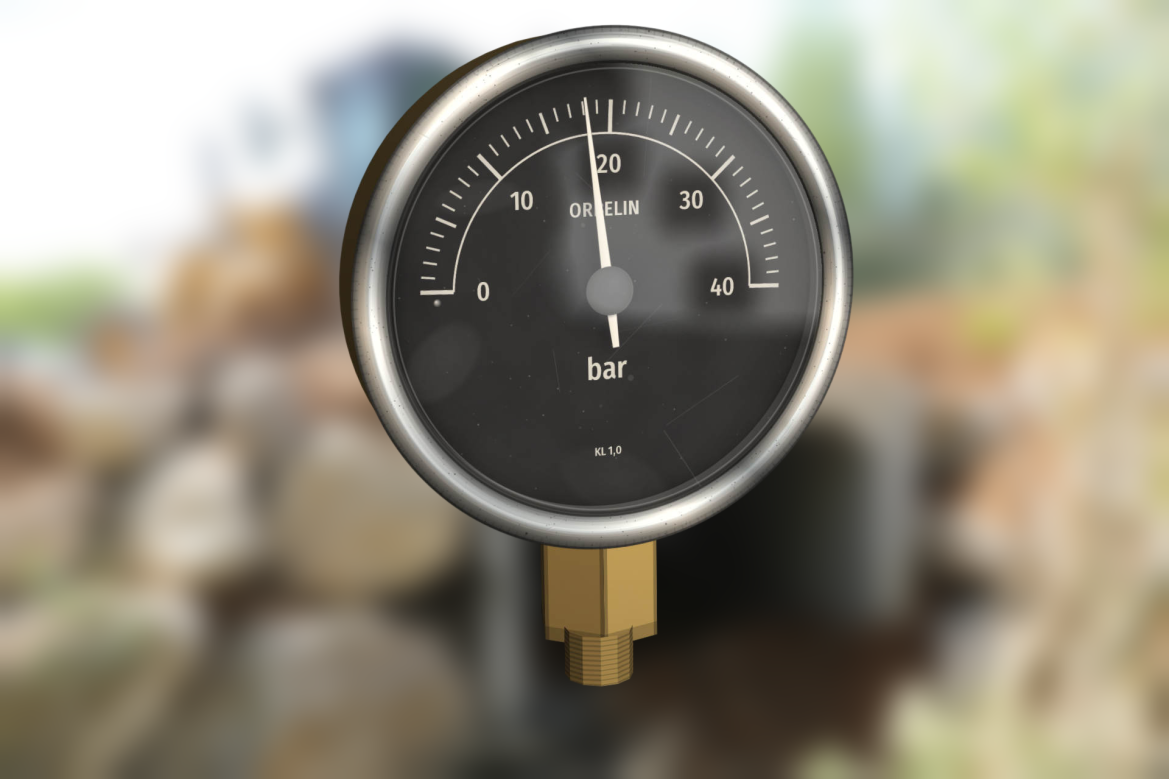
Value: 18 bar
